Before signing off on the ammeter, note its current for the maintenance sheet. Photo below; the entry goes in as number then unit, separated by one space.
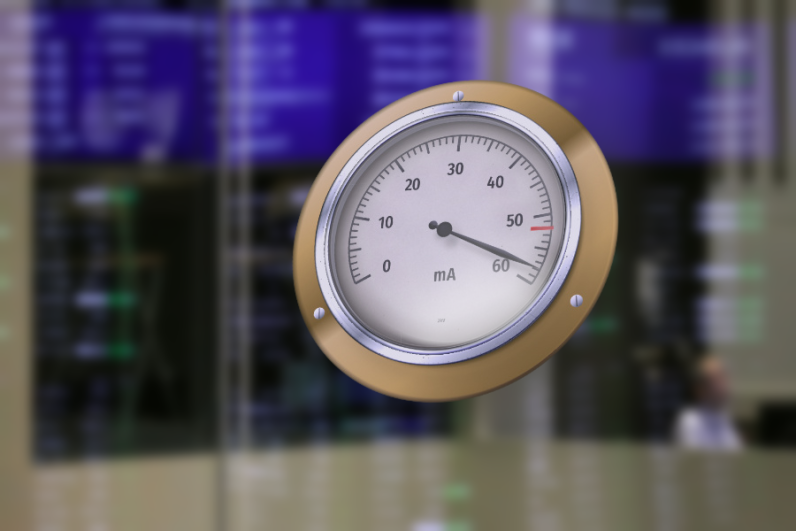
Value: 58 mA
